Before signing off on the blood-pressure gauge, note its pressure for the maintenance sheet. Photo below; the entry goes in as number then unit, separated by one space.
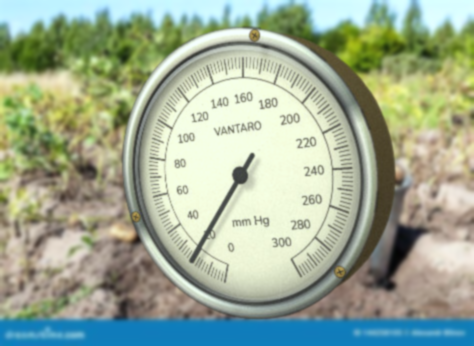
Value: 20 mmHg
